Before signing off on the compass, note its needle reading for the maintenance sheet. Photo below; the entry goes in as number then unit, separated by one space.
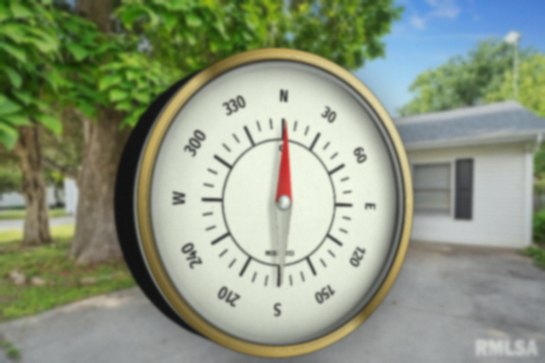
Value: 0 °
